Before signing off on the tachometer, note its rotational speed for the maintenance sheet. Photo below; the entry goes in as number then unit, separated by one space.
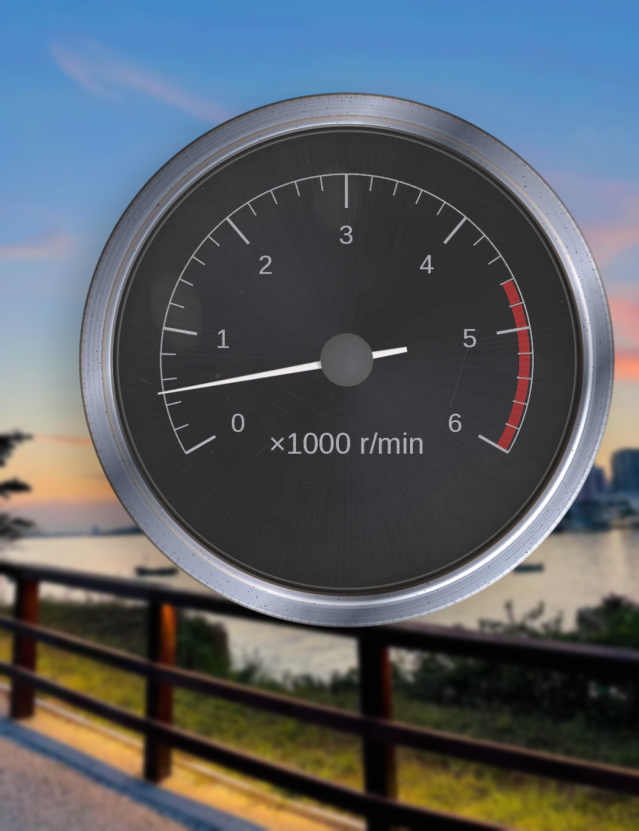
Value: 500 rpm
